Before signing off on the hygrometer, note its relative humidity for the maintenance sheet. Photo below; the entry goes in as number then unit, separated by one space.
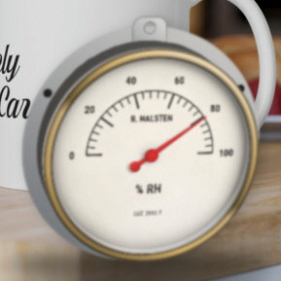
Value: 80 %
